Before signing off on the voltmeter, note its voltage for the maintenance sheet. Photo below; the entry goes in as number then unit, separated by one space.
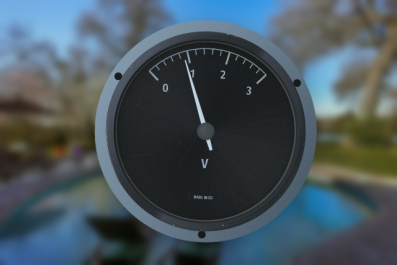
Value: 0.9 V
